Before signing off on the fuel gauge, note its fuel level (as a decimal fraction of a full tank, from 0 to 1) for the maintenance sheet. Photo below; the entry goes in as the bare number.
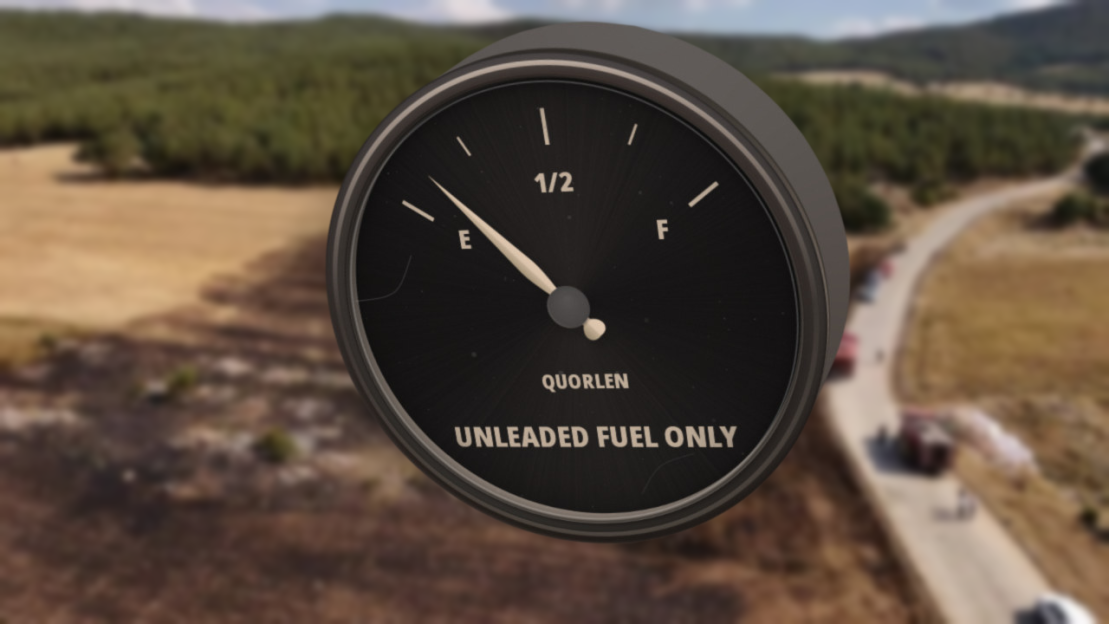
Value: 0.125
